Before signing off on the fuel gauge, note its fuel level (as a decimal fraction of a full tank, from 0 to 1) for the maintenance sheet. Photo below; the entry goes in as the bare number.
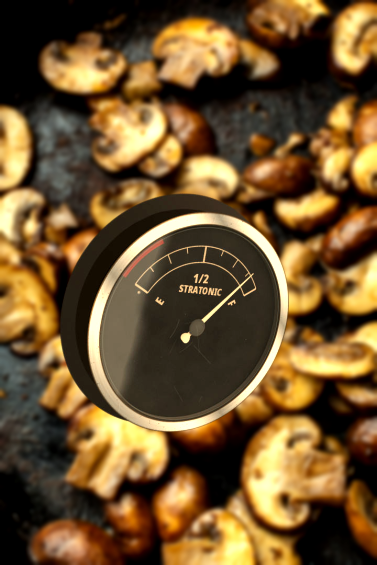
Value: 0.875
